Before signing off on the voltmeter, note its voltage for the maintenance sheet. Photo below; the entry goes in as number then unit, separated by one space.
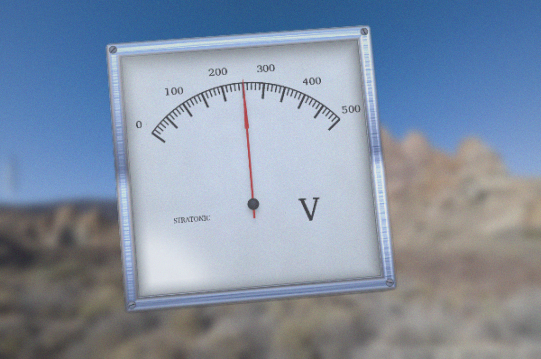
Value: 250 V
